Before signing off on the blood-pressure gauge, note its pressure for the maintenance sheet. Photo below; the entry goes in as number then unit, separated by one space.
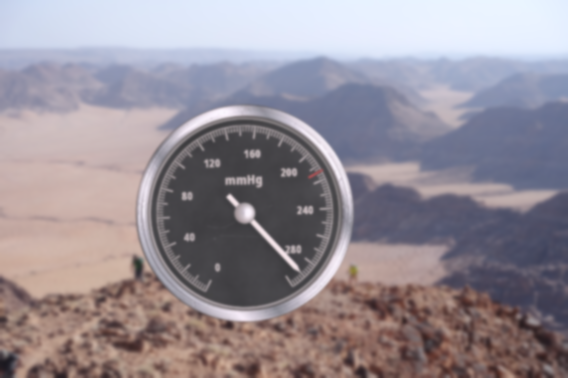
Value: 290 mmHg
